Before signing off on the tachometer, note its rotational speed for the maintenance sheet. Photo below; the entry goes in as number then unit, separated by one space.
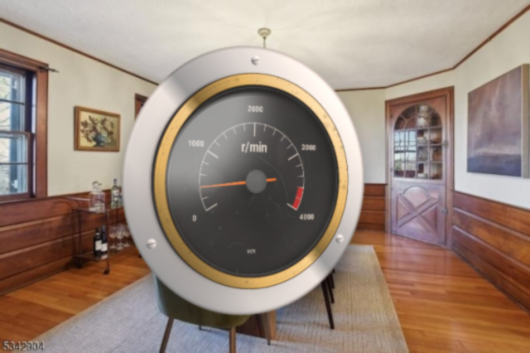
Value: 400 rpm
